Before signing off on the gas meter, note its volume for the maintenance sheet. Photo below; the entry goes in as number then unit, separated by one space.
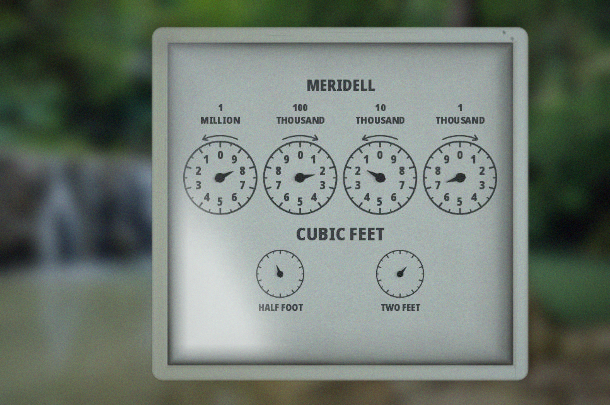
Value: 821700 ft³
